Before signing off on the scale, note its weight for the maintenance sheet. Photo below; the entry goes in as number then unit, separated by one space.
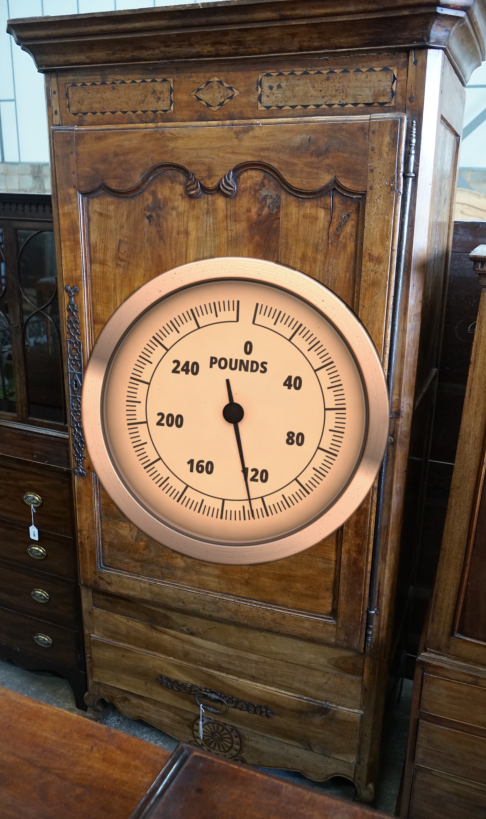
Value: 126 lb
